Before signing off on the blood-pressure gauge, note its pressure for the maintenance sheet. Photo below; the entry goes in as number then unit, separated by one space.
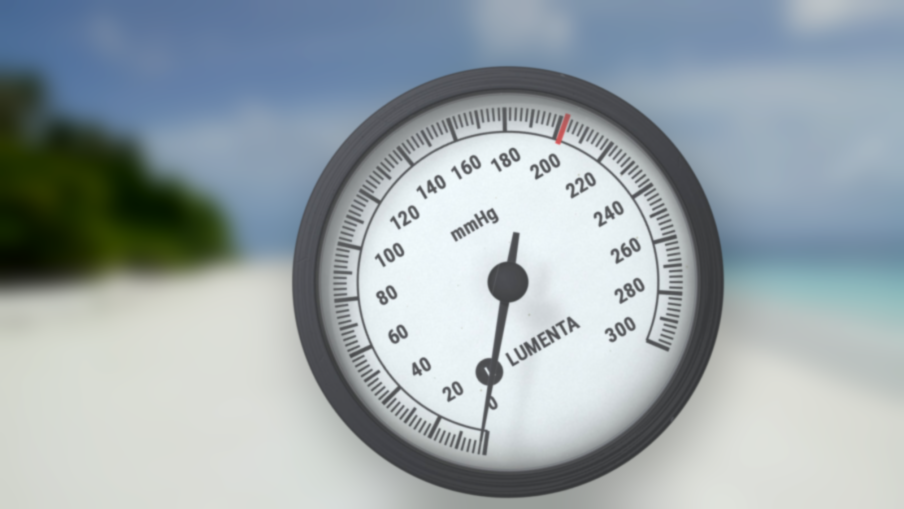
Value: 2 mmHg
